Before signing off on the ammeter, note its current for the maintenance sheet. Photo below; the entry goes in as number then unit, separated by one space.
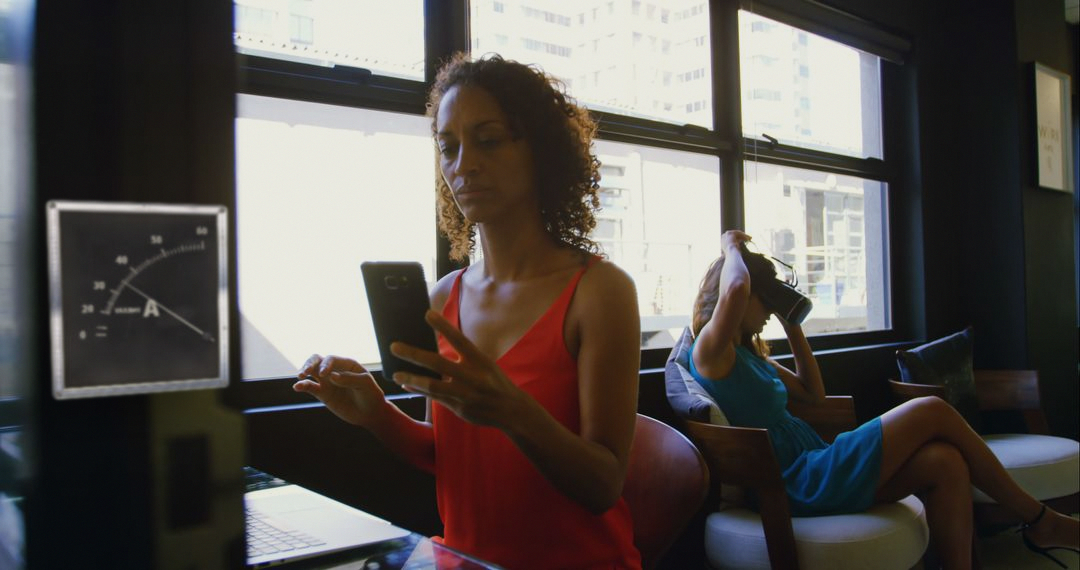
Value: 35 A
